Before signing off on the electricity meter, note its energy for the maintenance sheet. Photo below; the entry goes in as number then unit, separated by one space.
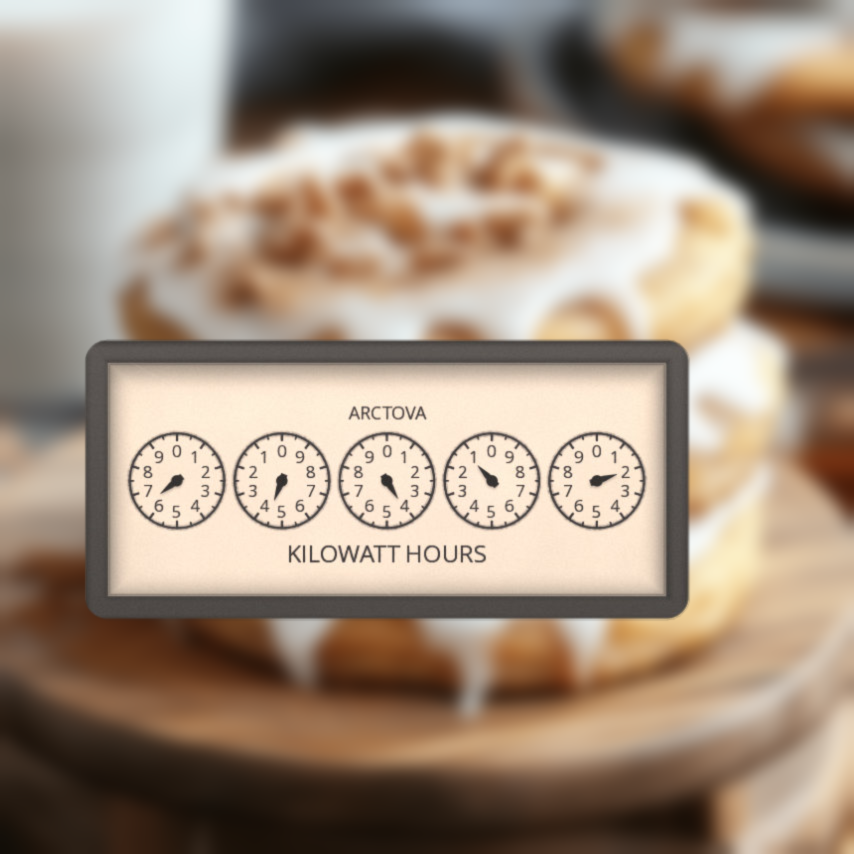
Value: 64412 kWh
